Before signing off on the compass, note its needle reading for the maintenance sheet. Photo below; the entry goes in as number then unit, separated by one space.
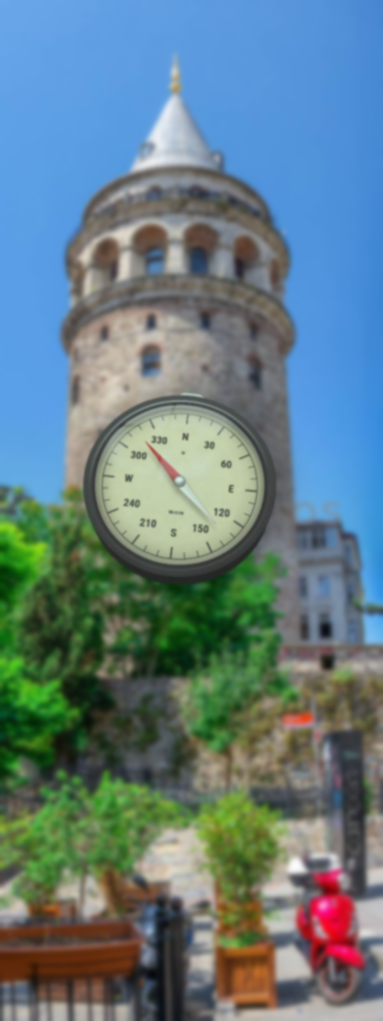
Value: 315 °
